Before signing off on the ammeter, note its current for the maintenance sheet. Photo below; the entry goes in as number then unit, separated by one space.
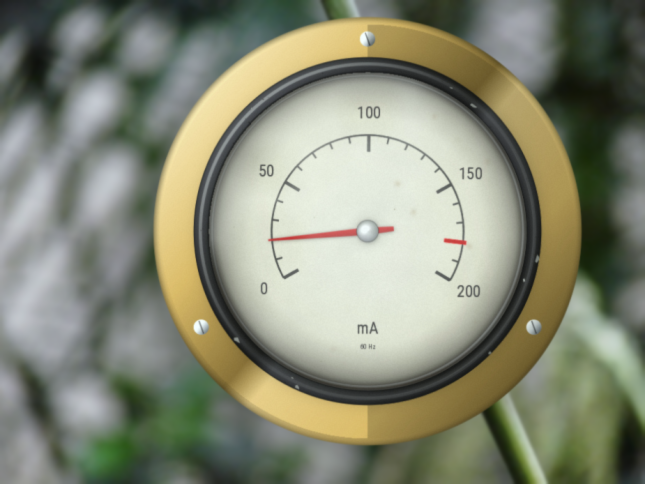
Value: 20 mA
